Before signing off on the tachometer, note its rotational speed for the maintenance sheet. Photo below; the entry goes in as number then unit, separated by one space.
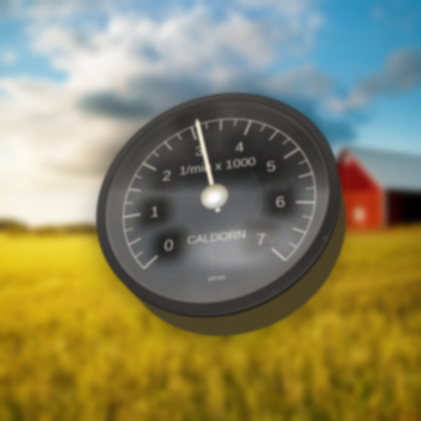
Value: 3125 rpm
